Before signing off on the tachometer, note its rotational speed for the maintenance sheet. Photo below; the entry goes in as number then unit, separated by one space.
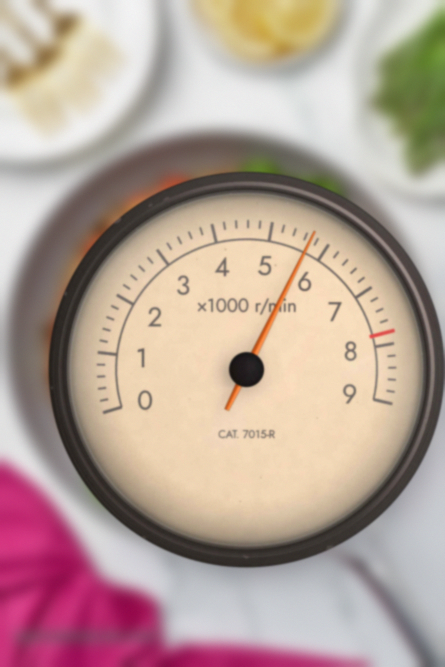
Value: 5700 rpm
